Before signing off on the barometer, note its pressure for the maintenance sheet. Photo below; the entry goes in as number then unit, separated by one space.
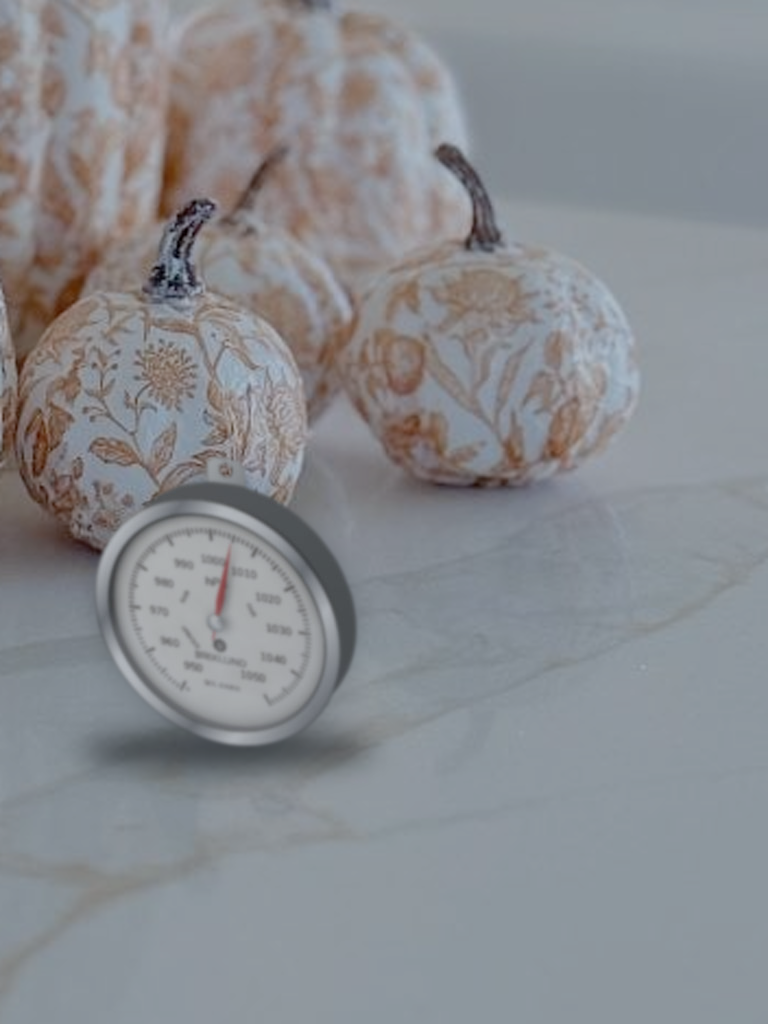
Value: 1005 hPa
